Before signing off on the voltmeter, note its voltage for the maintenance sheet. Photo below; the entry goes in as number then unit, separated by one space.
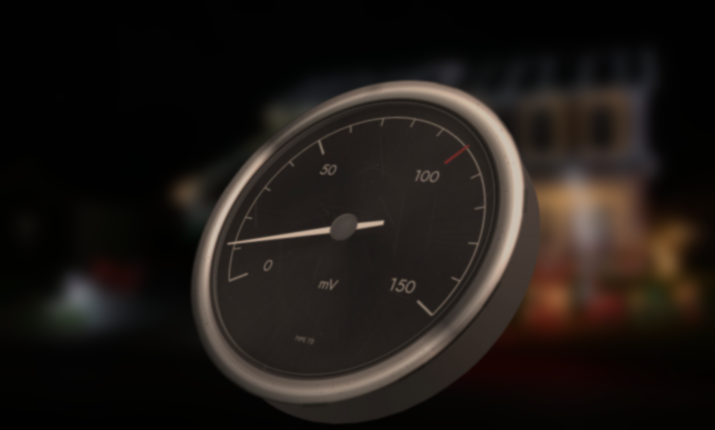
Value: 10 mV
